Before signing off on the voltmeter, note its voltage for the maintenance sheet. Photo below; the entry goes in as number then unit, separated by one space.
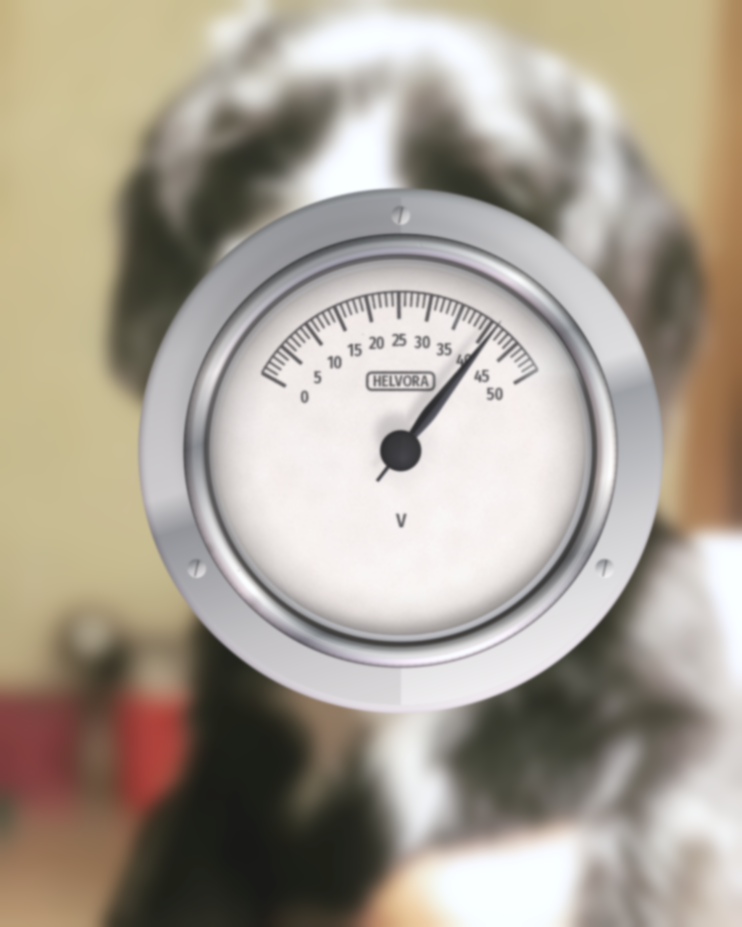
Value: 41 V
